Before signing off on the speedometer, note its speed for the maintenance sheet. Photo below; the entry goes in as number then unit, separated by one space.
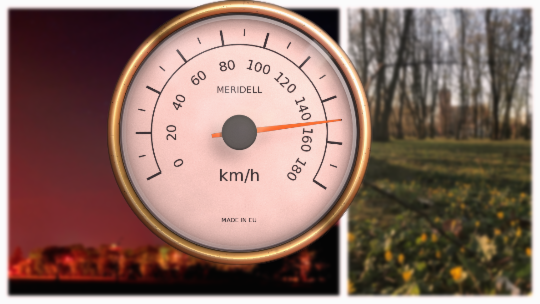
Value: 150 km/h
